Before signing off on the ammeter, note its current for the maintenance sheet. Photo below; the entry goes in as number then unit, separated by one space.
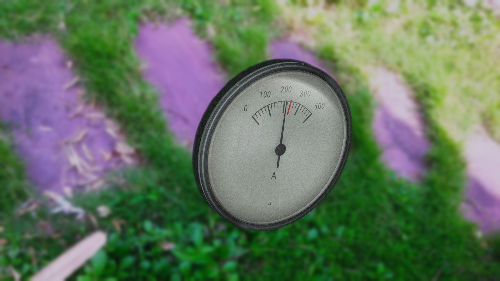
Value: 200 A
